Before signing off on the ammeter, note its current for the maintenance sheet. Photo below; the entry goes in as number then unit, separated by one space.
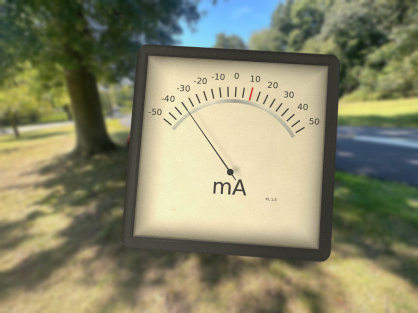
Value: -35 mA
